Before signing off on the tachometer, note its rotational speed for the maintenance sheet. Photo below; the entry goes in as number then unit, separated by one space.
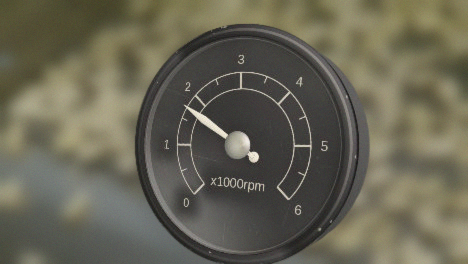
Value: 1750 rpm
